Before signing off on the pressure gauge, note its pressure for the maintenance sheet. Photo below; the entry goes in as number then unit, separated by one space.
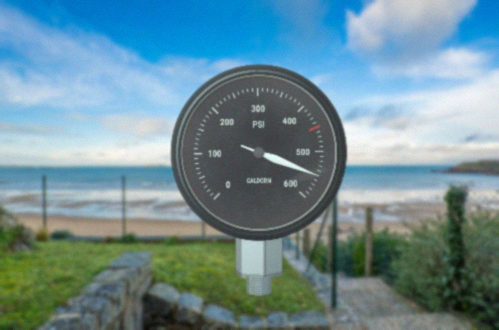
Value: 550 psi
